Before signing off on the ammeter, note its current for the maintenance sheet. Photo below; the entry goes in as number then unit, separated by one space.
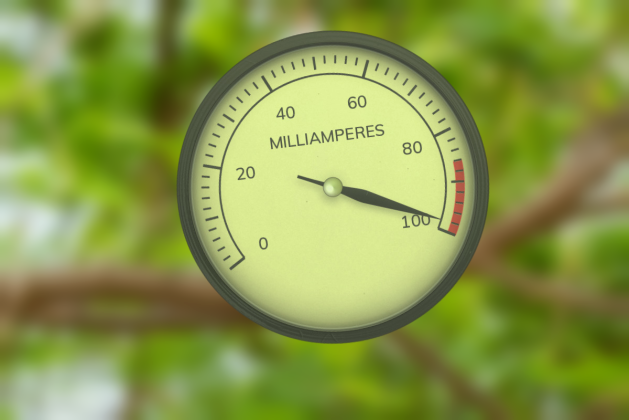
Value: 98 mA
